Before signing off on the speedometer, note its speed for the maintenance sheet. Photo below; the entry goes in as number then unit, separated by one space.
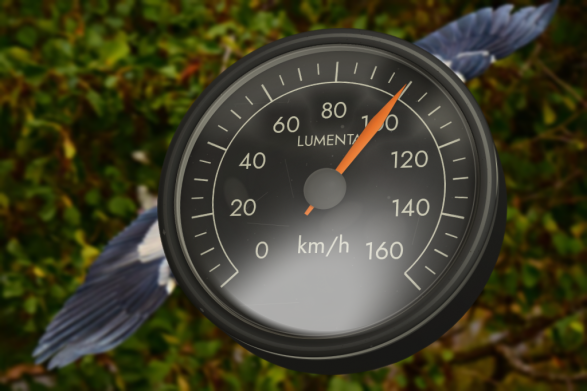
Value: 100 km/h
